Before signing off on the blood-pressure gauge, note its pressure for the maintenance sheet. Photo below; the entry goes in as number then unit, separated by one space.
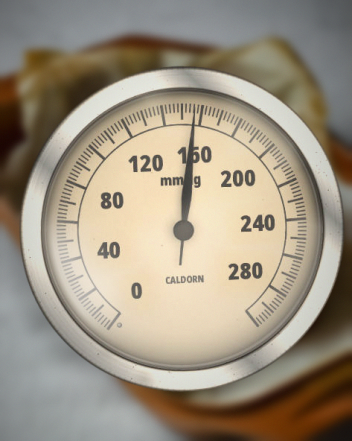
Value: 156 mmHg
